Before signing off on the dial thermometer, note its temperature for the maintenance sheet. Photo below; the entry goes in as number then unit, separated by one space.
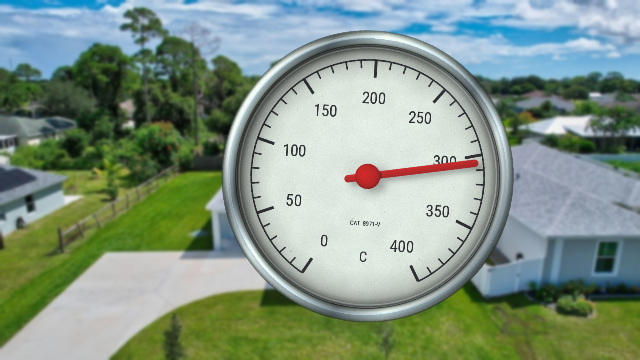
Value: 305 °C
